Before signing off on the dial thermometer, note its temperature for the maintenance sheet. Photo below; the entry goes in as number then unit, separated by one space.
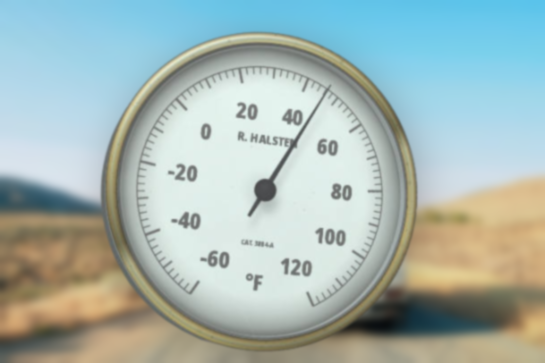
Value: 46 °F
